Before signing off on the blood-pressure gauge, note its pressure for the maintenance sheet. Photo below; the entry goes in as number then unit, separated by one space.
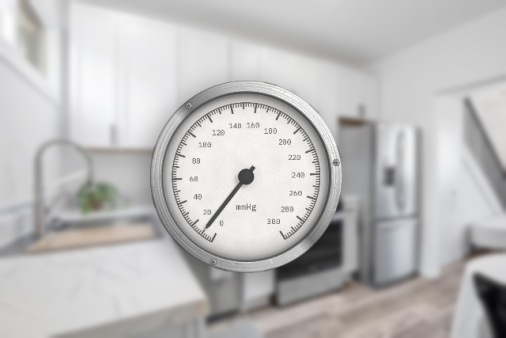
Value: 10 mmHg
